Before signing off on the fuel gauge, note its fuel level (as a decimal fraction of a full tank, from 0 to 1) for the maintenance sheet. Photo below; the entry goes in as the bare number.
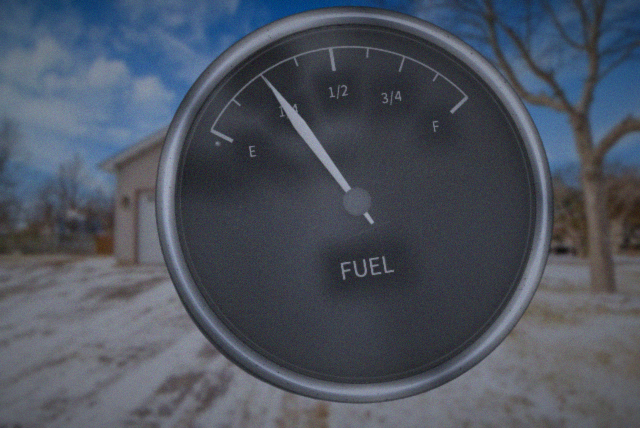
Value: 0.25
